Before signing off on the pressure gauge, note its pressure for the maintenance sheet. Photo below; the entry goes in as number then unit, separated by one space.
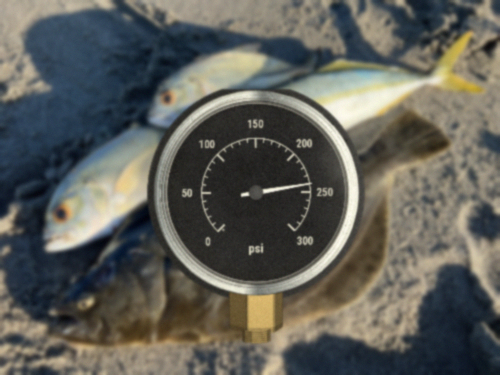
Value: 240 psi
